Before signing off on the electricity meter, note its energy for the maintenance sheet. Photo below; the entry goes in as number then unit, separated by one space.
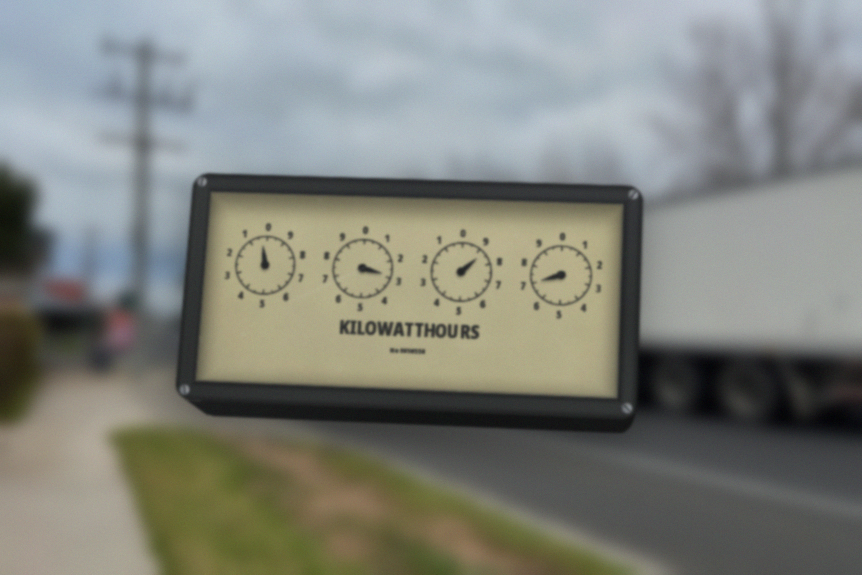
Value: 287 kWh
